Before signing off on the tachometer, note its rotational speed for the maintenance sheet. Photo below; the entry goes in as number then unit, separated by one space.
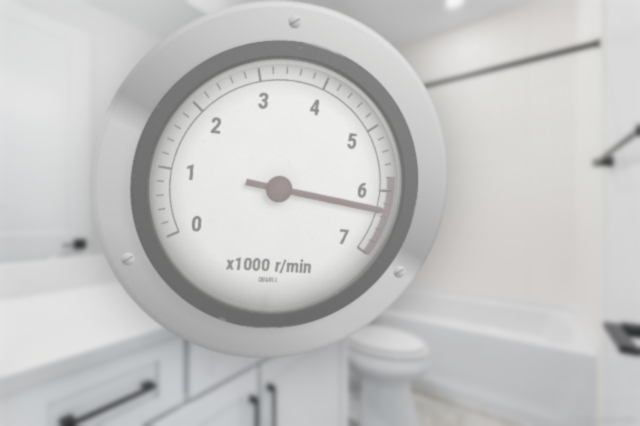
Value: 6300 rpm
